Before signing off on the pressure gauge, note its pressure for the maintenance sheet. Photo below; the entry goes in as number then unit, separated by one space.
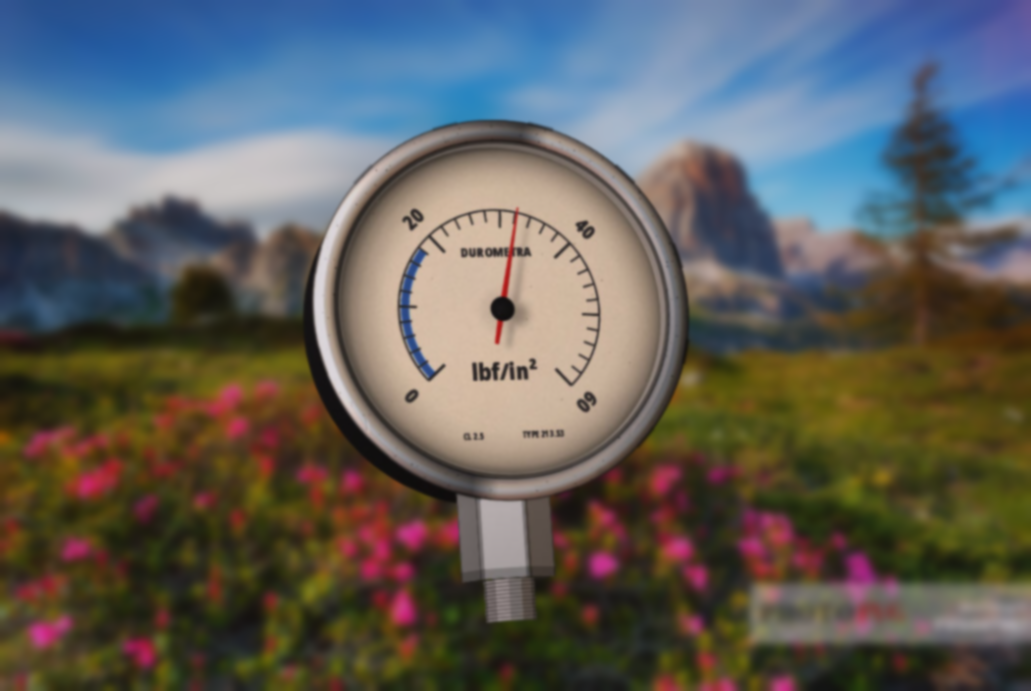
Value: 32 psi
